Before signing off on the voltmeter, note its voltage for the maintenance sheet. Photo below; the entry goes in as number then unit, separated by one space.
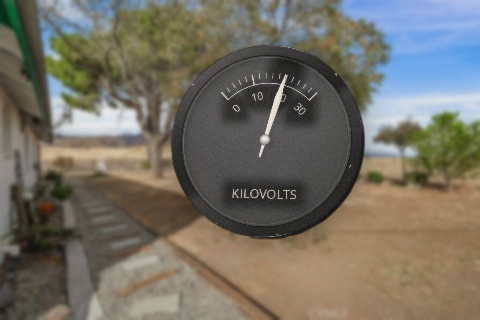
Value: 20 kV
